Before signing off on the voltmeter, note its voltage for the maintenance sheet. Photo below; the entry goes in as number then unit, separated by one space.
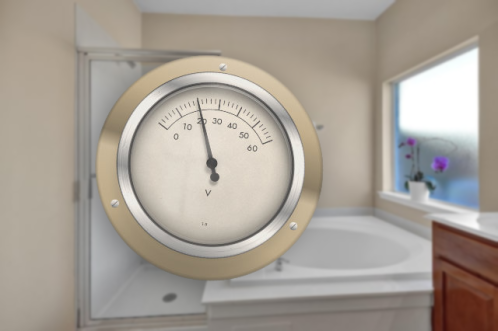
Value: 20 V
